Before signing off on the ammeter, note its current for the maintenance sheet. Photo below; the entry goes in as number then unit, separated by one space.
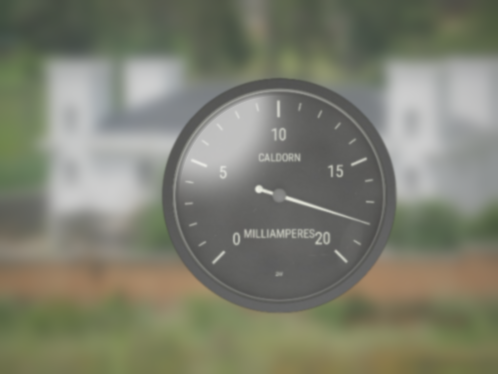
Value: 18 mA
